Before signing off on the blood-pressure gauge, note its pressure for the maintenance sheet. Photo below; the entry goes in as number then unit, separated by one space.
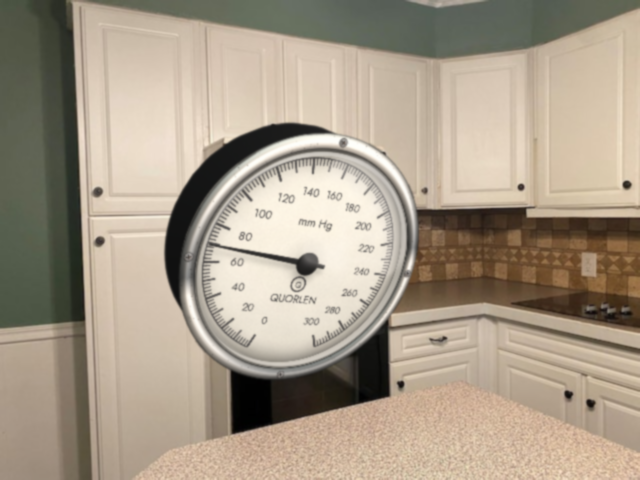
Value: 70 mmHg
